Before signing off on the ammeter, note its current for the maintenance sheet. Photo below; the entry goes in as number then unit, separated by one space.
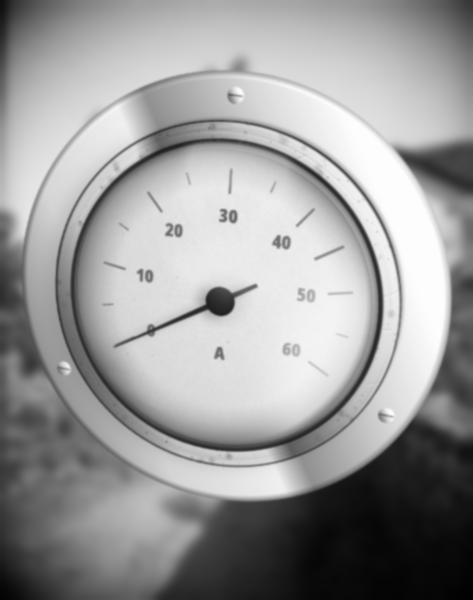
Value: 0 A
